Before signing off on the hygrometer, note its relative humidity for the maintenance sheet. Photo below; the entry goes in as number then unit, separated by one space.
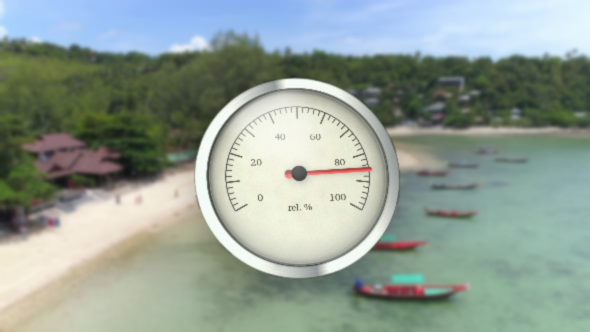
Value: 86 %
